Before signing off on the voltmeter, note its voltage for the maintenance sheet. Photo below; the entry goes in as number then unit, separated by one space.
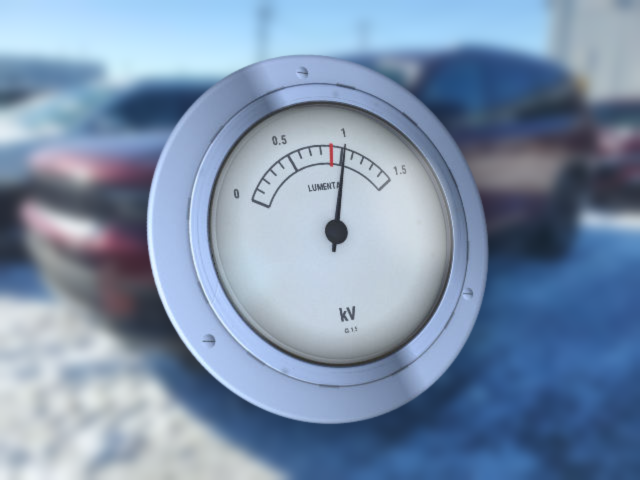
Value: 1 kV
